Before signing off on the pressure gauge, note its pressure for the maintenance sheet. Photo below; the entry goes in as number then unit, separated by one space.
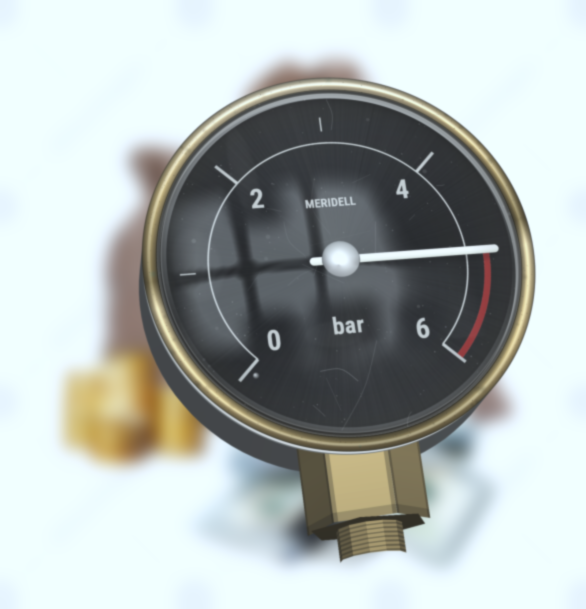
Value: 5 bar
